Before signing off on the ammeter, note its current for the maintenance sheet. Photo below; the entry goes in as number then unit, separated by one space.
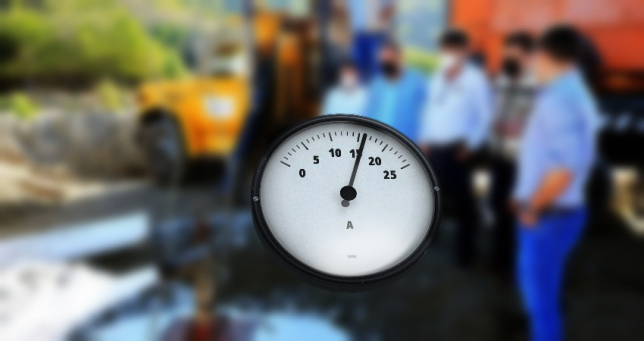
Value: 16 A
